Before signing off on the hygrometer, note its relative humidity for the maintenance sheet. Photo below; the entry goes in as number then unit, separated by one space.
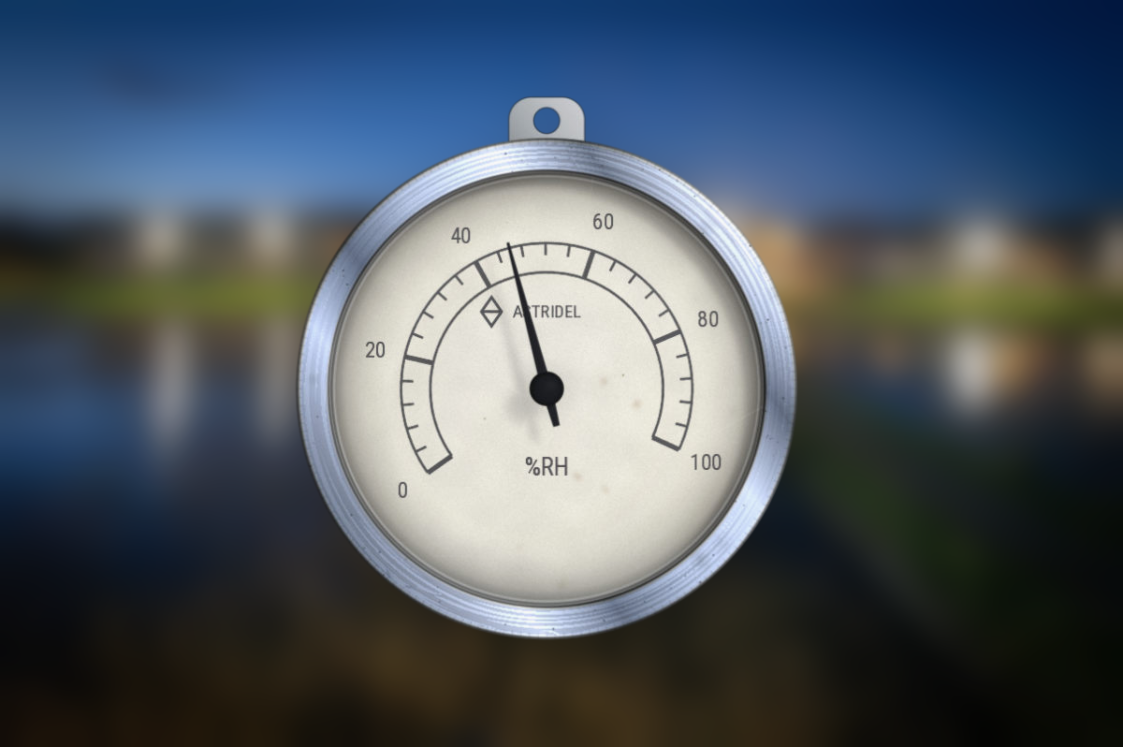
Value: 46 %
